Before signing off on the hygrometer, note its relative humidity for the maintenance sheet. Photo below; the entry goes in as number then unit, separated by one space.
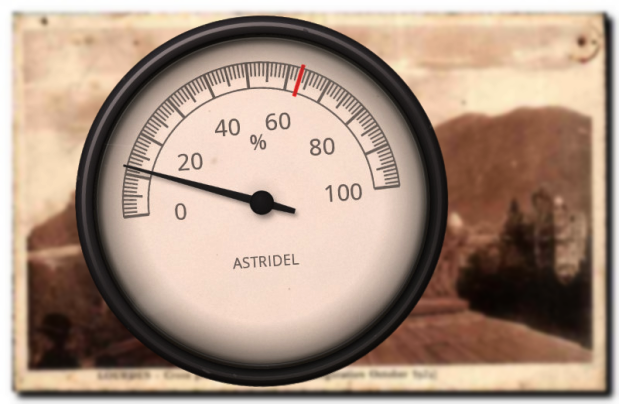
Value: 12 %
